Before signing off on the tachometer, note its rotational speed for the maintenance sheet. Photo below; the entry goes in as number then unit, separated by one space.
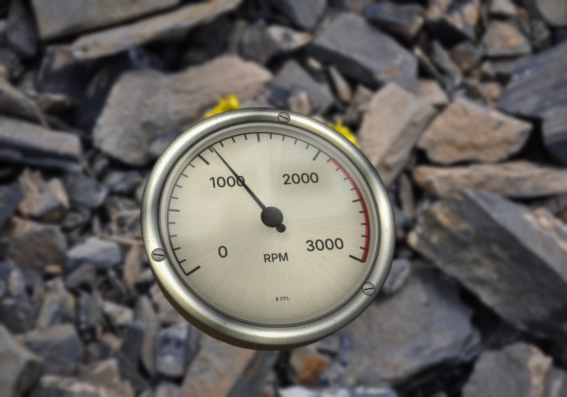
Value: 1100 rpm
